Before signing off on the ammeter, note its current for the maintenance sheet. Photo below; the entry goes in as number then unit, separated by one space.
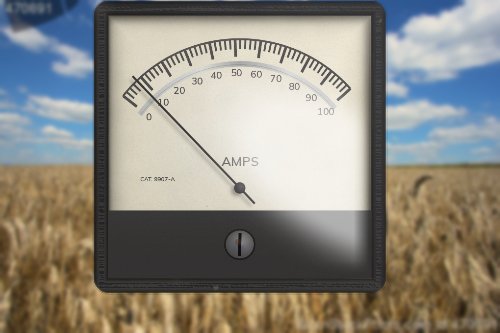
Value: 8 A
